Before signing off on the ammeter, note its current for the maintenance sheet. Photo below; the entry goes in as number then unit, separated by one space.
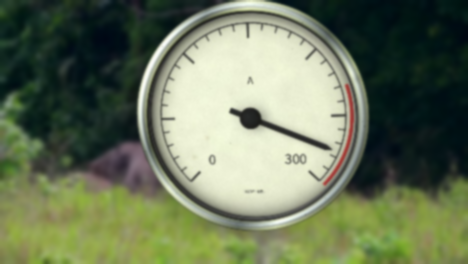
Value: 275 A
